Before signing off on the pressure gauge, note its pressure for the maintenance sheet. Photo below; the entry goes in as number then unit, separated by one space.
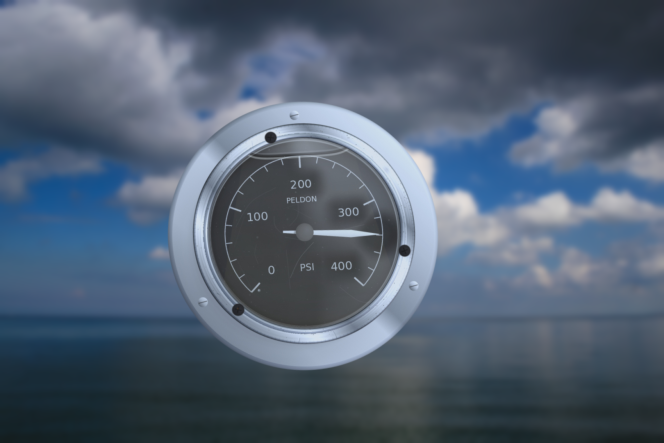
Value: 340 psi
